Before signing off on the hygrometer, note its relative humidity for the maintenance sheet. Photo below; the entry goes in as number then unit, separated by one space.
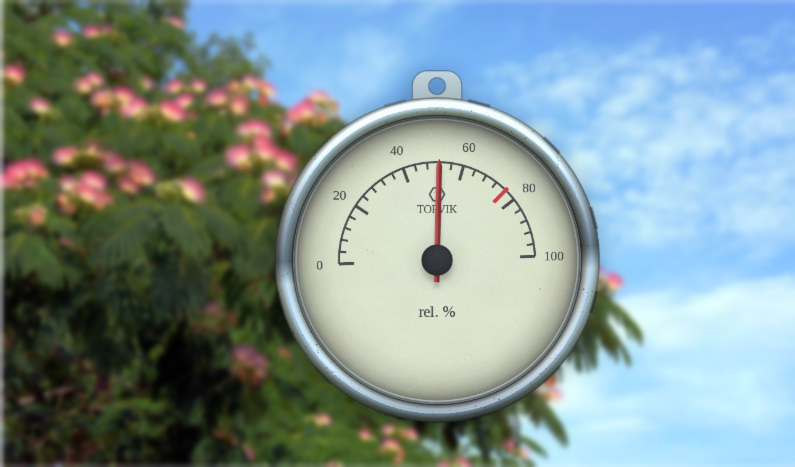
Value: 52 %
